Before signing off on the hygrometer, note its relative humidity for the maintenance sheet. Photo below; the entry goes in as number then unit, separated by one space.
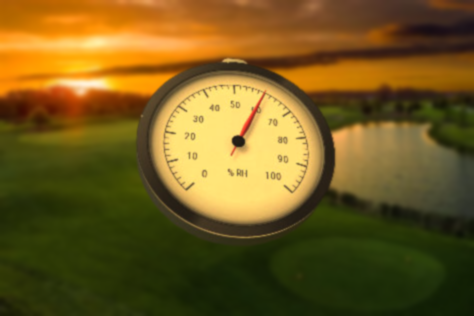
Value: 60 %
